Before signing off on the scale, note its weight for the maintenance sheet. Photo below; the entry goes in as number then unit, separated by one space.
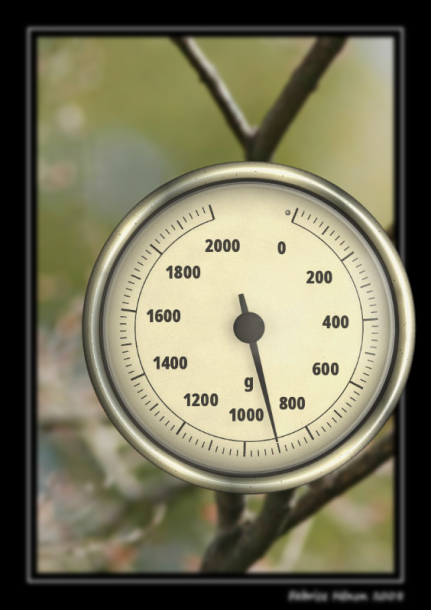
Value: 900 g
